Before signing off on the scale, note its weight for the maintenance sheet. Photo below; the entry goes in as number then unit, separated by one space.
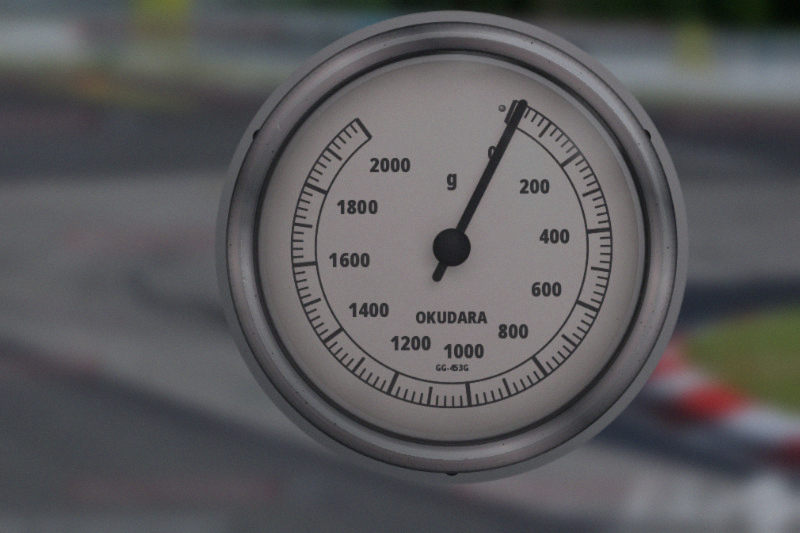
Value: 20 g
